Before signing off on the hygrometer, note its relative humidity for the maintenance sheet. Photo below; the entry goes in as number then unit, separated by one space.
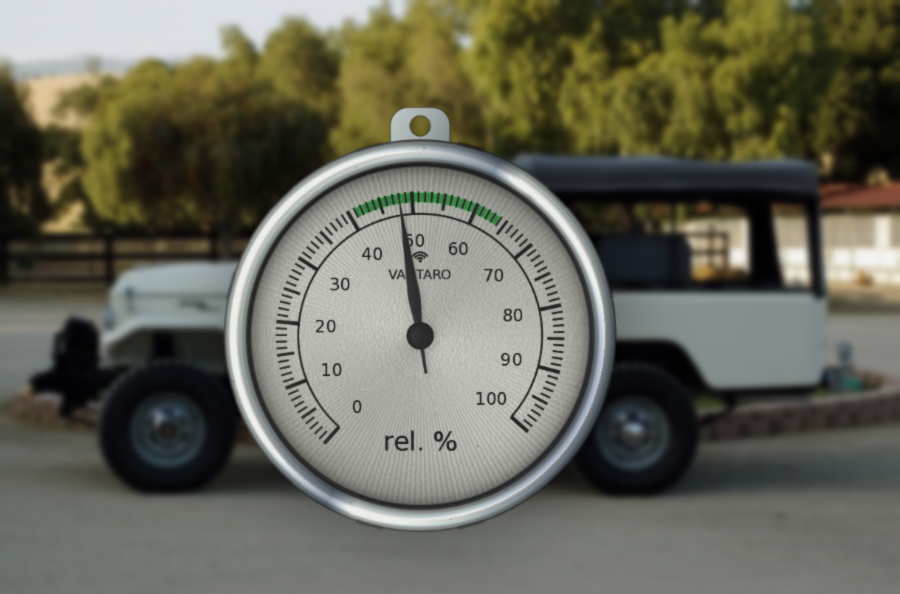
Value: 48 %
